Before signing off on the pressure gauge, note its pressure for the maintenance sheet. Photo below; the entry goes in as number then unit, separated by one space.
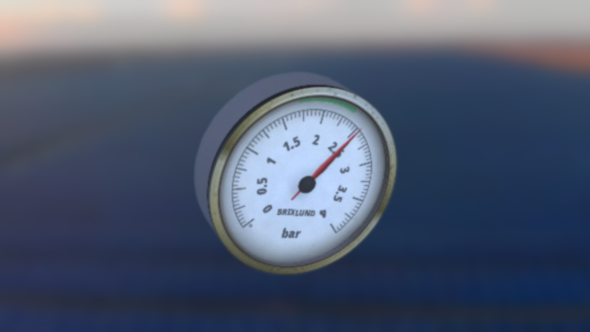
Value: 2.5 bar
